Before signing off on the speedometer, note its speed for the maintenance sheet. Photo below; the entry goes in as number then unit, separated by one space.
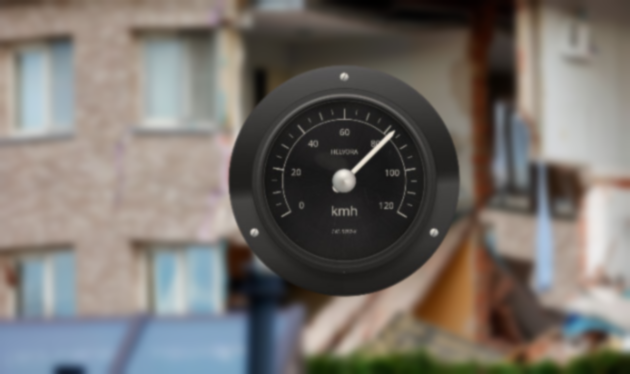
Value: 82.5 km/h
